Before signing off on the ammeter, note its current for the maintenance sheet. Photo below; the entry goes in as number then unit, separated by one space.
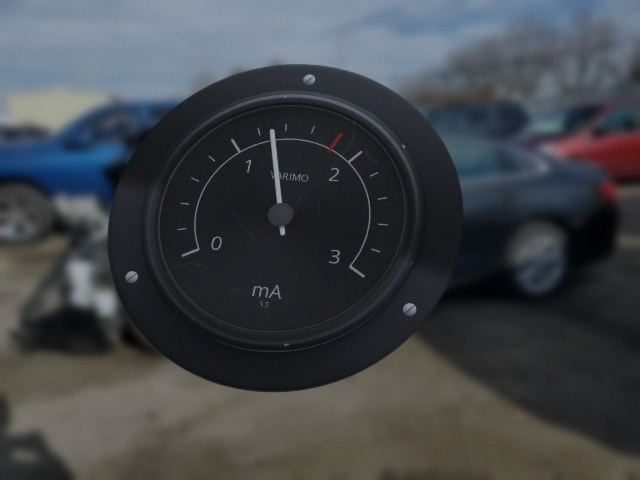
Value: 1.3 mA
